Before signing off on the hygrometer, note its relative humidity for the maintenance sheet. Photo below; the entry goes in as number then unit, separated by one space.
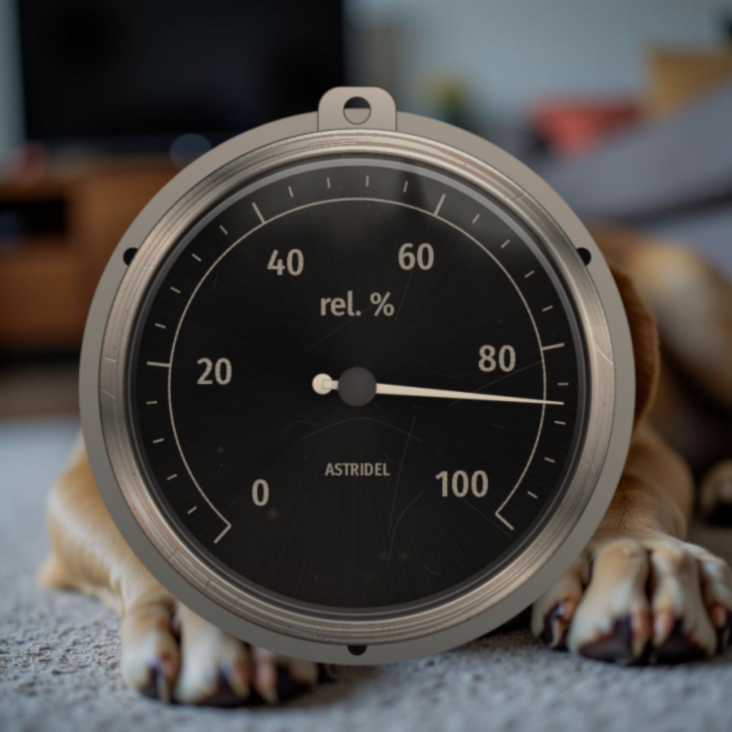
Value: 86 %
